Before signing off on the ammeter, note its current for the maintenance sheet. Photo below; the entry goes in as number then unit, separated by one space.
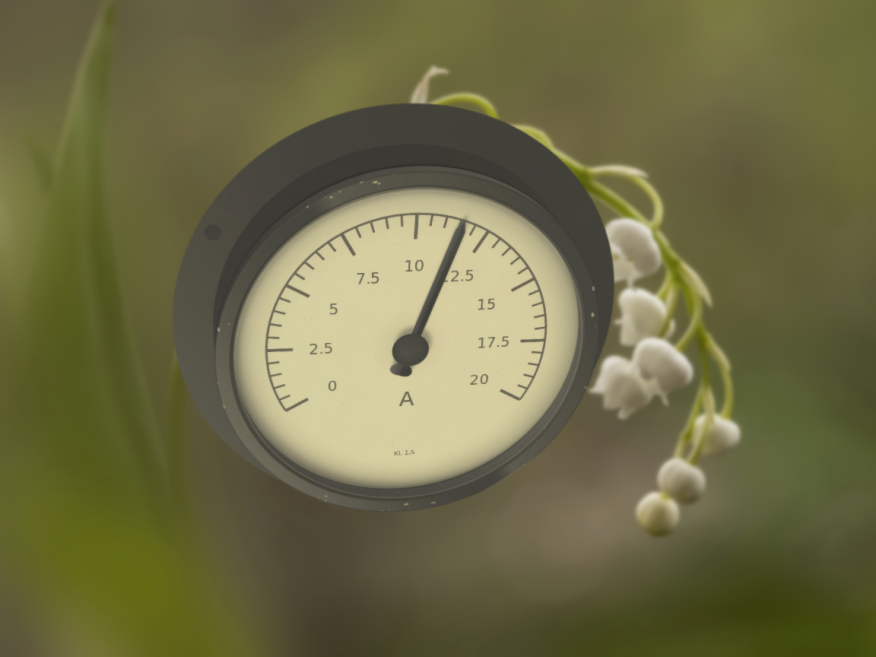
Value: 11.5 A
